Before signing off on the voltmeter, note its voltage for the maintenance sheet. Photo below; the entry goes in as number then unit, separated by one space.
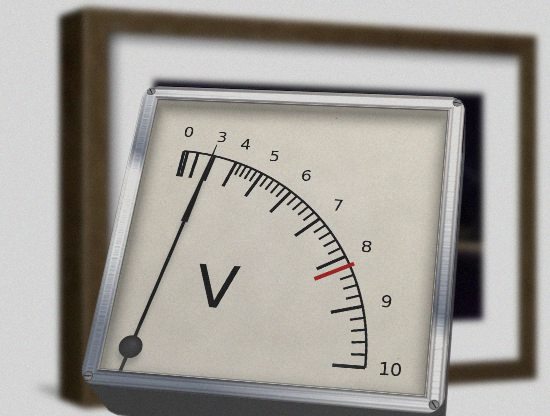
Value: 3 V
